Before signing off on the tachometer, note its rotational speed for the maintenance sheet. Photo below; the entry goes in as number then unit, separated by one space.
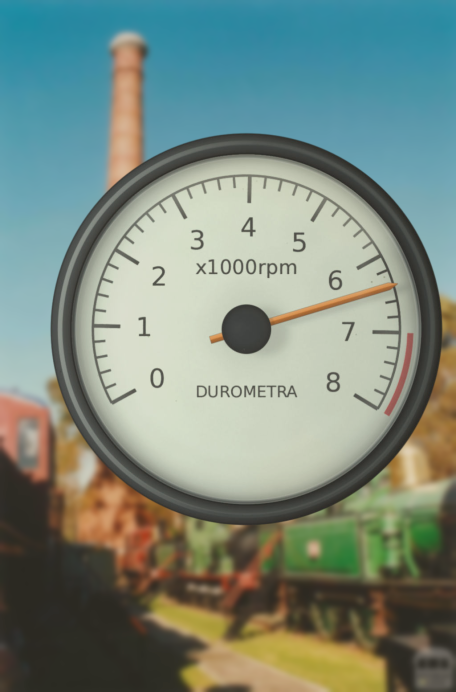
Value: 6400 rpm
